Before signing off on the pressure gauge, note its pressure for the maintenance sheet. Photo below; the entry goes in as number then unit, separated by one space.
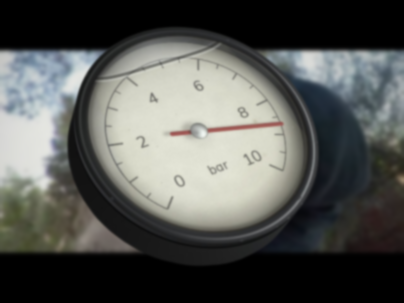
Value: 8.75 bar
